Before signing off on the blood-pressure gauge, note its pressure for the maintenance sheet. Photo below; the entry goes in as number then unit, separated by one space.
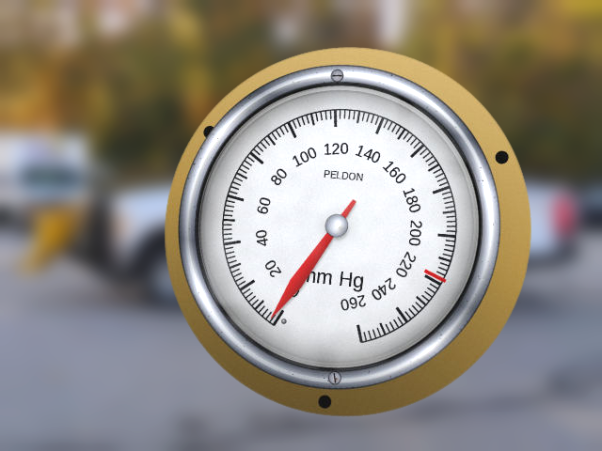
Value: 2 mmHg
